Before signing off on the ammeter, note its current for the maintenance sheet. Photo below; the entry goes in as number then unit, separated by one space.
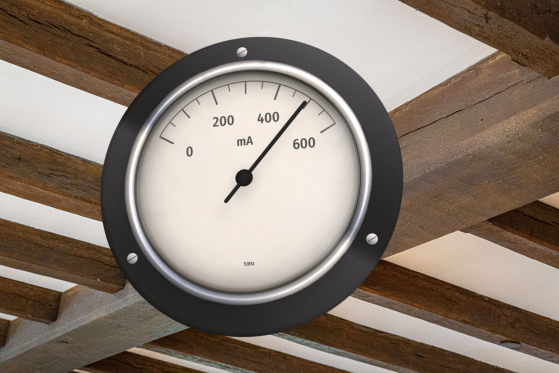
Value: 500 mA
